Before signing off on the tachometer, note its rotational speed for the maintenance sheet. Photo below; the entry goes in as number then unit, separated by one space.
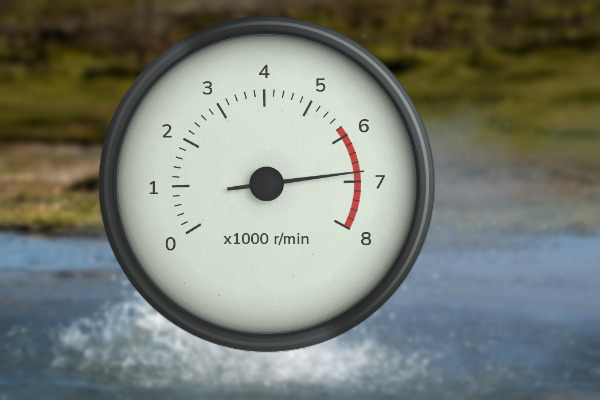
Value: 6800 rpm
